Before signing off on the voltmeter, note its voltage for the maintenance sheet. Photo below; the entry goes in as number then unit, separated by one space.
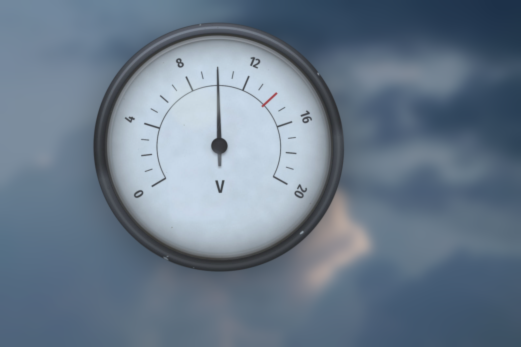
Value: 10 V
